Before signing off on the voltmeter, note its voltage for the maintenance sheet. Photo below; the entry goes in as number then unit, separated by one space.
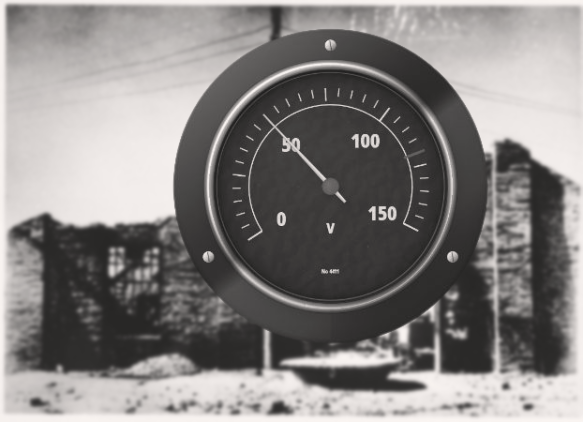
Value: 50 V
